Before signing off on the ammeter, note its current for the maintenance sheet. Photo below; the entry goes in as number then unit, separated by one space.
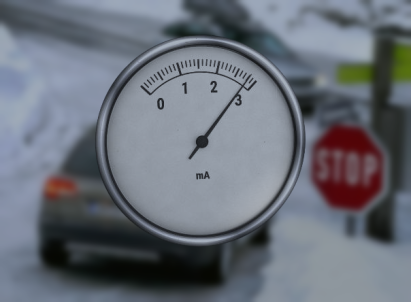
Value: 2.8 mA
